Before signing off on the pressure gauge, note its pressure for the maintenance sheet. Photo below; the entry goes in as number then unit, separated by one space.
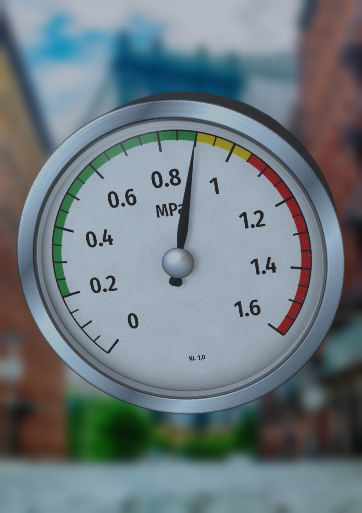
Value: 0.9 MPa
